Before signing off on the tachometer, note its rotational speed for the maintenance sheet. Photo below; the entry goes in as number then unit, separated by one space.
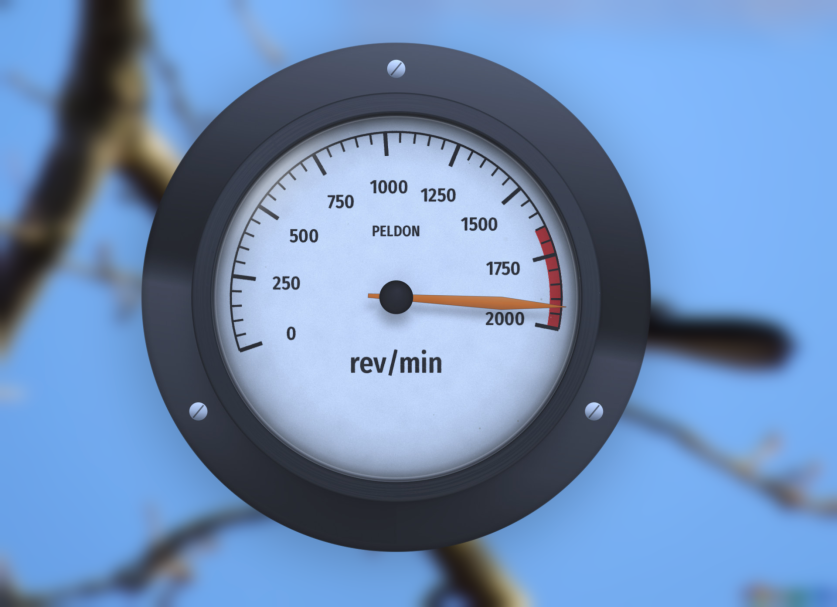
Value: 1925 rpm
